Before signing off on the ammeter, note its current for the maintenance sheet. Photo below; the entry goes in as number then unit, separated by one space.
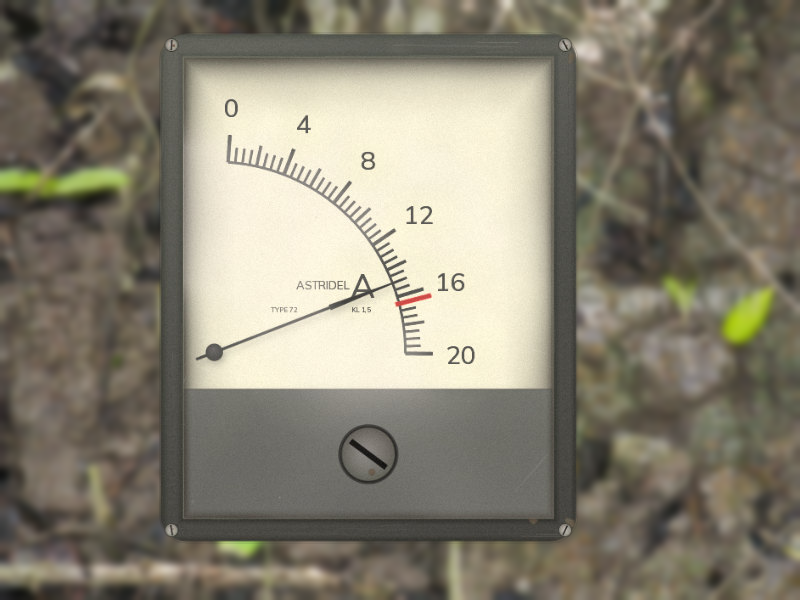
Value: 15 A
